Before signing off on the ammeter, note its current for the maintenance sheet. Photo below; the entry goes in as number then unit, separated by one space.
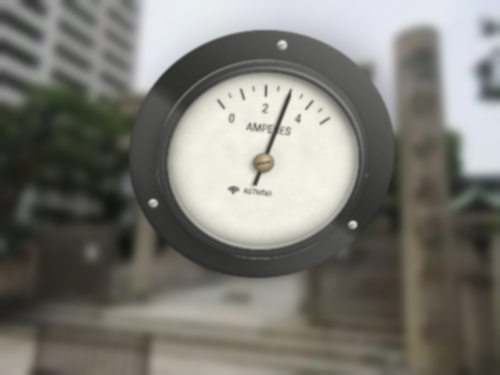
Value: 3 A
